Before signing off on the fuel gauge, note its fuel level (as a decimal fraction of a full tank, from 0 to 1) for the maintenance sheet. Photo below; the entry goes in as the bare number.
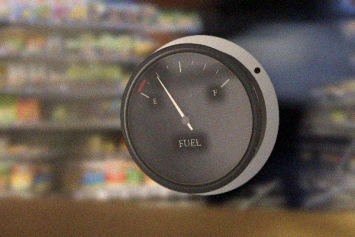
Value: 0.25
